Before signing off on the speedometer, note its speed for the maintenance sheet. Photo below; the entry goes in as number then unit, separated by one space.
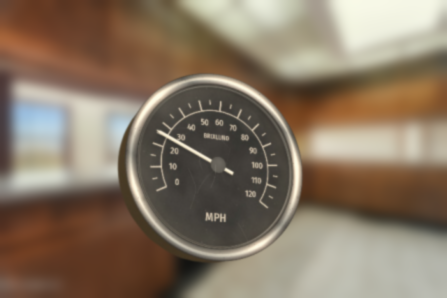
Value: 25 mph
